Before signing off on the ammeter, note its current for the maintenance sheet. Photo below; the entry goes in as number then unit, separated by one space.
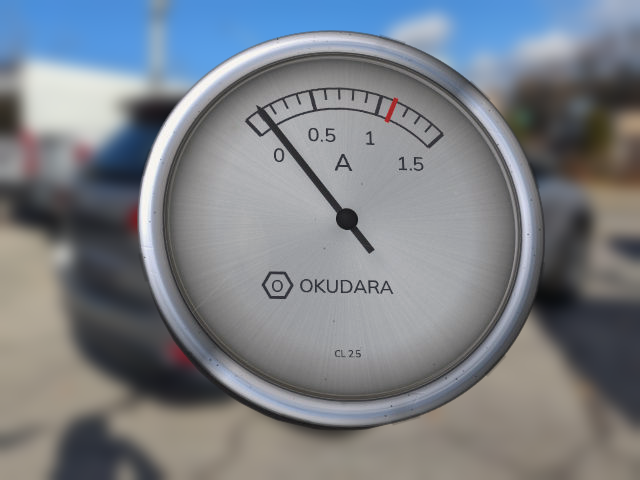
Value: 0.1 A
